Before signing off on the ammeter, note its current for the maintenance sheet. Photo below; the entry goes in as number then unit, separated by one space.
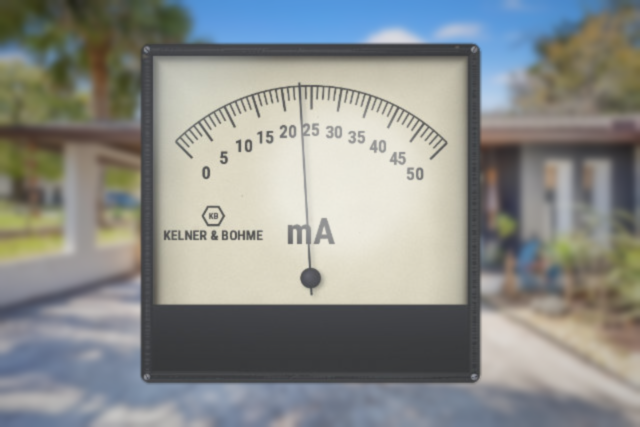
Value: 23 mA
